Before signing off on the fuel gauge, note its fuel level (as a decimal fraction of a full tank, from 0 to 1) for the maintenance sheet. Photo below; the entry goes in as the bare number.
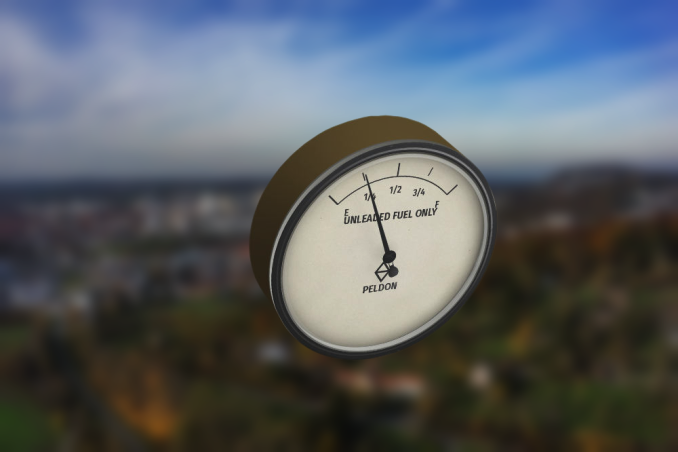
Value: 0.25
